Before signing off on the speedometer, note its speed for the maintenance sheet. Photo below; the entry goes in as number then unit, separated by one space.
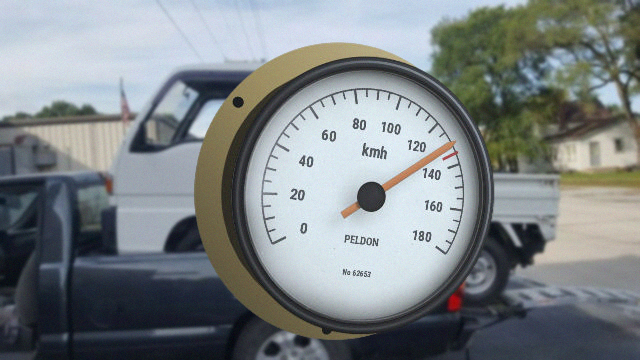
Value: 130 km/h
